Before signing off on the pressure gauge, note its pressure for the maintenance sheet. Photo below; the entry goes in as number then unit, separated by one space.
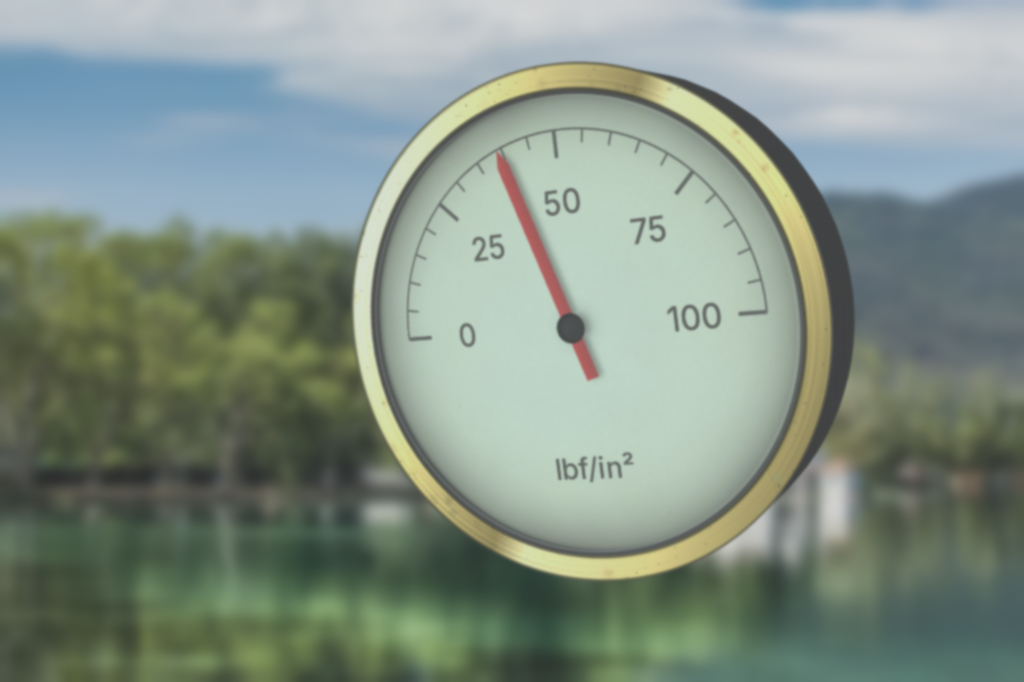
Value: 40 psi
